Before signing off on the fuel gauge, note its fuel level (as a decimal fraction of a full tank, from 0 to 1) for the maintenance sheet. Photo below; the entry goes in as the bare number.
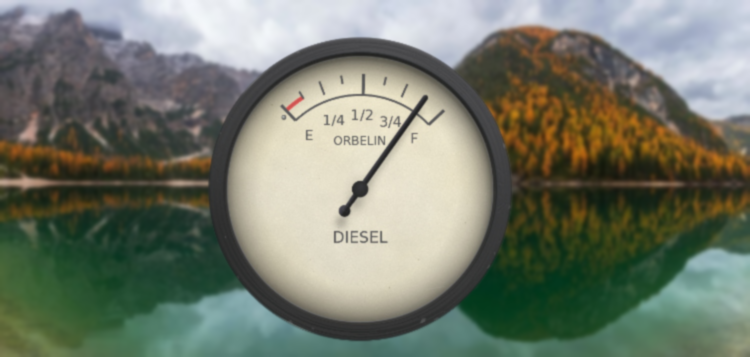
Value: 0.875
